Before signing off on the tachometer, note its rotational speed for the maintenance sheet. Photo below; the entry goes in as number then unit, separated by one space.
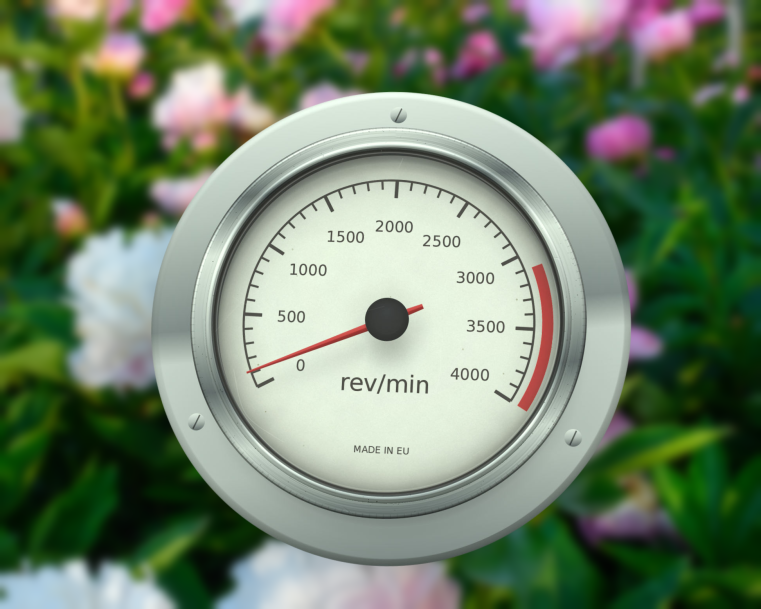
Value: 100 rpm
